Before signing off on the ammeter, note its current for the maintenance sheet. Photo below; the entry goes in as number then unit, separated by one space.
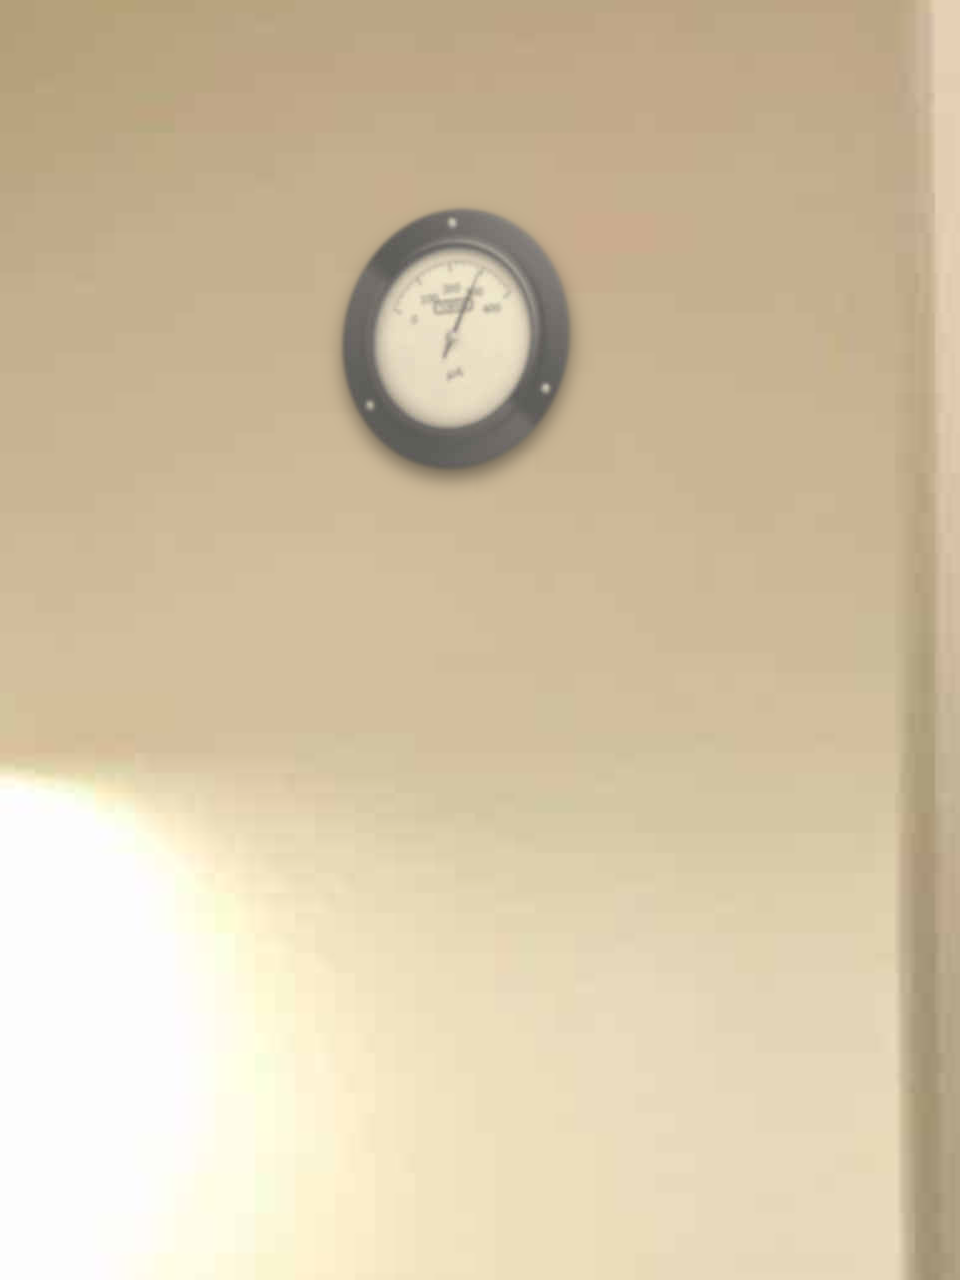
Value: 300 µA
